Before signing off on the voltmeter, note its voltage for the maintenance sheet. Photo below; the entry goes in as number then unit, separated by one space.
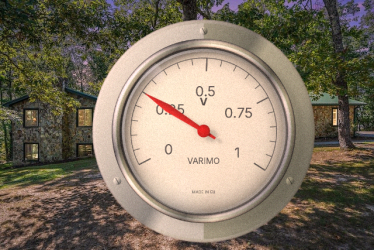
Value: 0.25 V
